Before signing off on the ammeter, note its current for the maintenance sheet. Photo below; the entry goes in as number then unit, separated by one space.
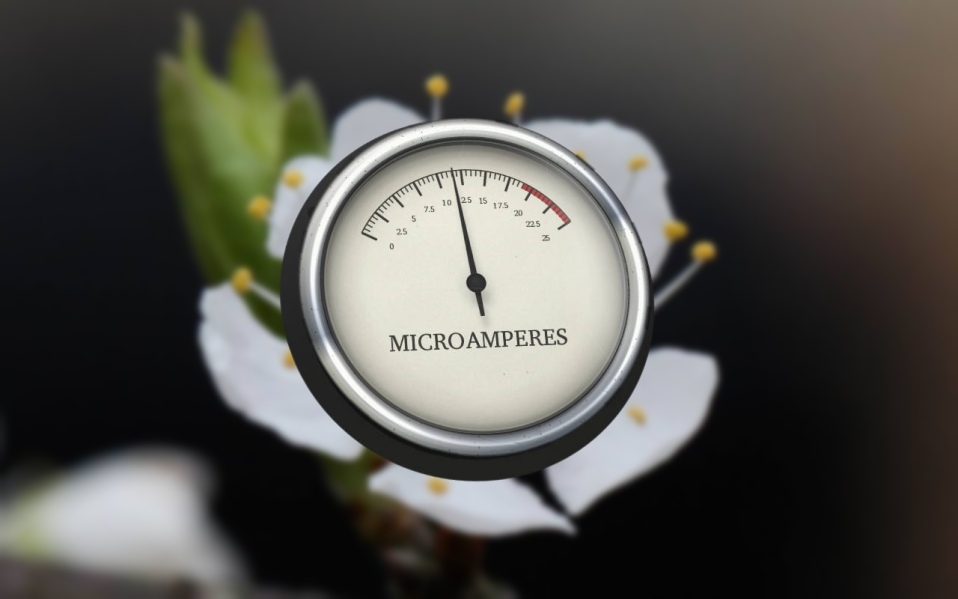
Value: 11.5 µA
